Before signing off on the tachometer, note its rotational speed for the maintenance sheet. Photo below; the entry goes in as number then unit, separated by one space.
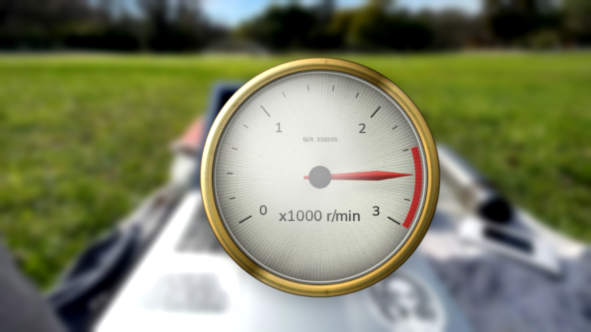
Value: 2600 rpm
